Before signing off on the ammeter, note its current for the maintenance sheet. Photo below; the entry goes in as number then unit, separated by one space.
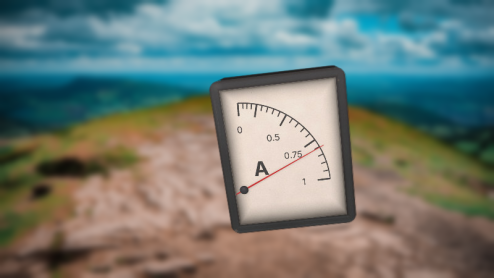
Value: 0.8 A
